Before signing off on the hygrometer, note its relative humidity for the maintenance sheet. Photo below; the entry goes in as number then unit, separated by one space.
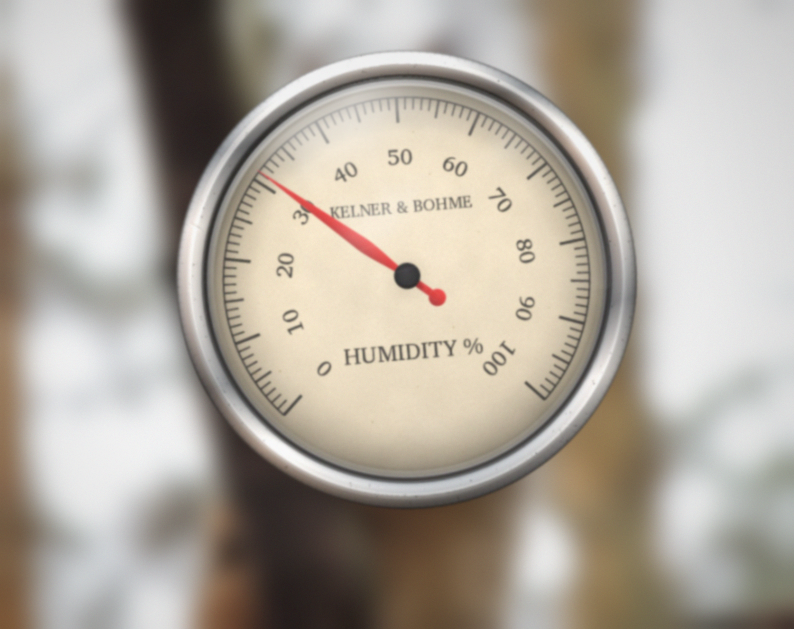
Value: 31 %
